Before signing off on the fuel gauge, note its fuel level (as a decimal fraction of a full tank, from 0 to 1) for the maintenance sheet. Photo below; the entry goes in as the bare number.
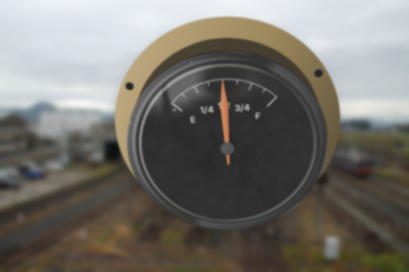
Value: 0.5
